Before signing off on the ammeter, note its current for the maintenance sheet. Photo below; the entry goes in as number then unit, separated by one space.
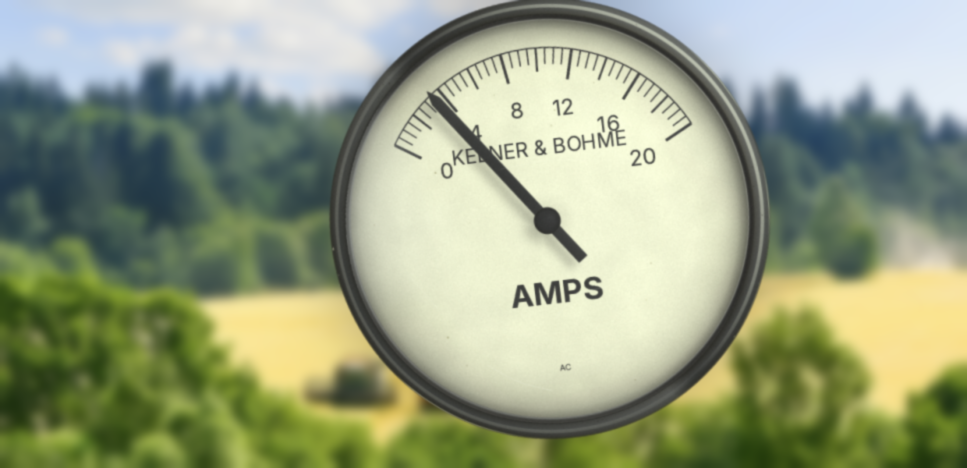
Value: 3.5 A
